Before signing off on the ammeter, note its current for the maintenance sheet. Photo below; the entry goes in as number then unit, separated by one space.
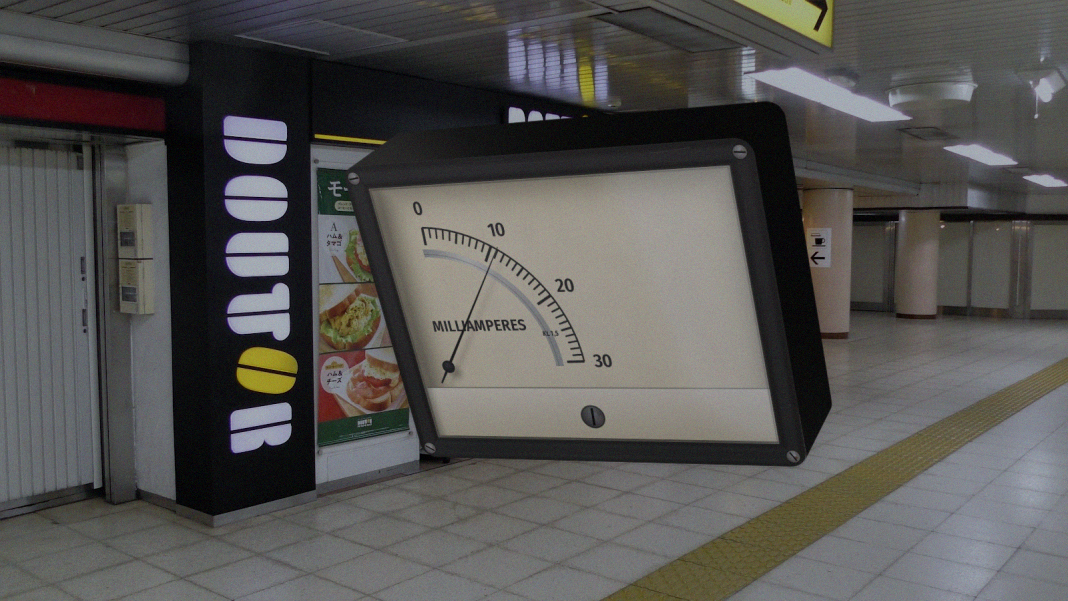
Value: 11 mA
